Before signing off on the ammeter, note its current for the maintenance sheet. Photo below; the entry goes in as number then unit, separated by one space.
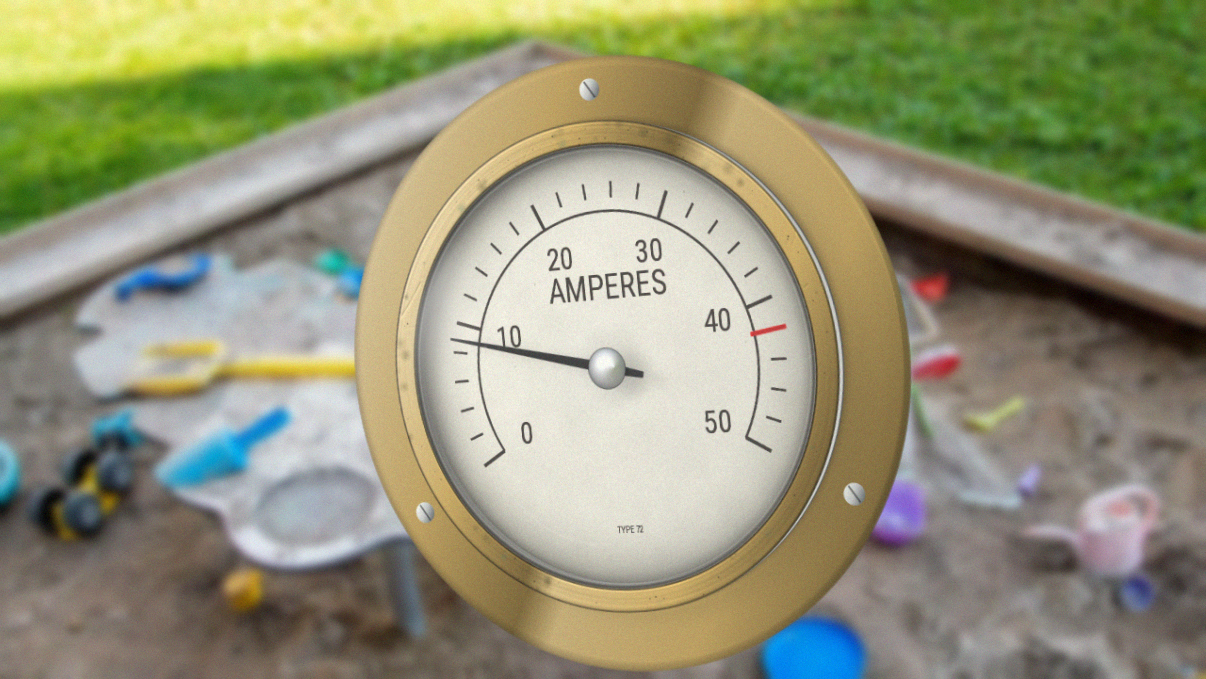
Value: 9 A
